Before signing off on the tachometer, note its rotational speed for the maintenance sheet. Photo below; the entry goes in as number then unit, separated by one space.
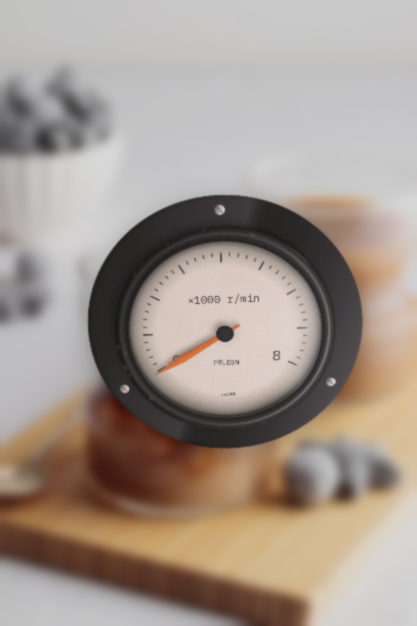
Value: 0 rpm
